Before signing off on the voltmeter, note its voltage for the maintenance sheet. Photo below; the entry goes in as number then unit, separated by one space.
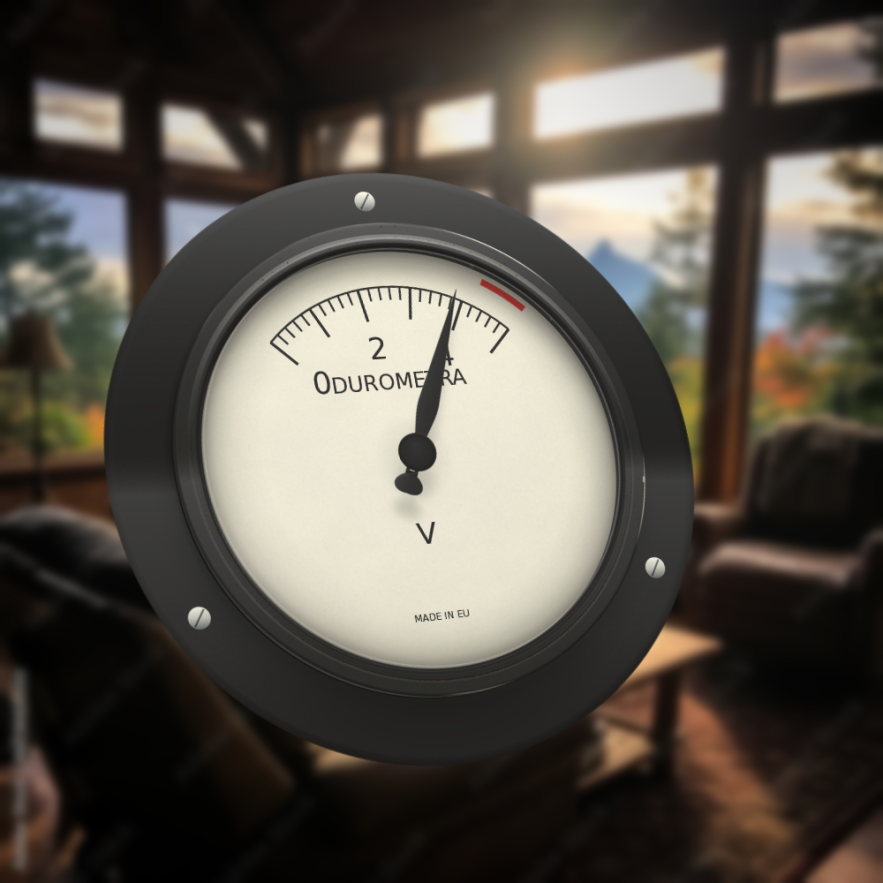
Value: 3.8 V
